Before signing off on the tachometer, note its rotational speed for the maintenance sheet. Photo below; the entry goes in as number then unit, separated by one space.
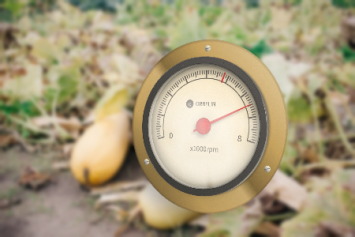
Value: 6500 rpm
